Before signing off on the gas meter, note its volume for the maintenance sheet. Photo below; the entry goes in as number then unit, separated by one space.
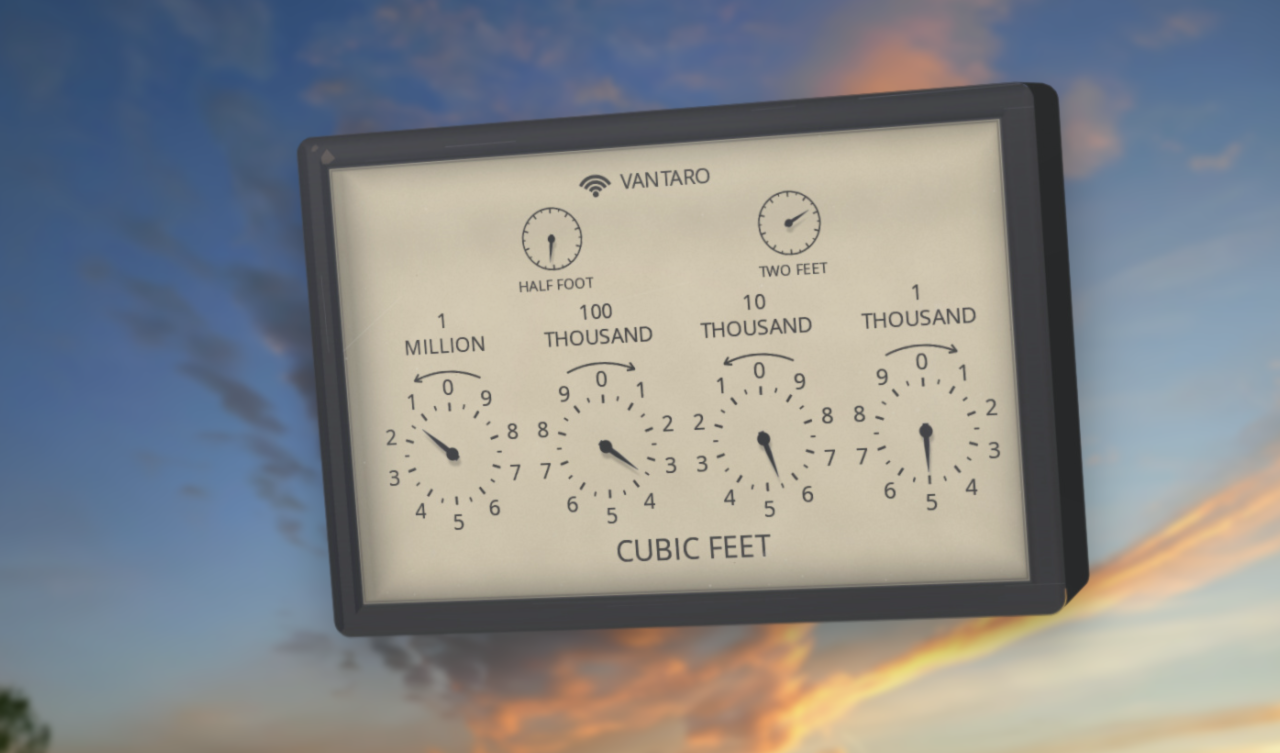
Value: 135500 ft³
